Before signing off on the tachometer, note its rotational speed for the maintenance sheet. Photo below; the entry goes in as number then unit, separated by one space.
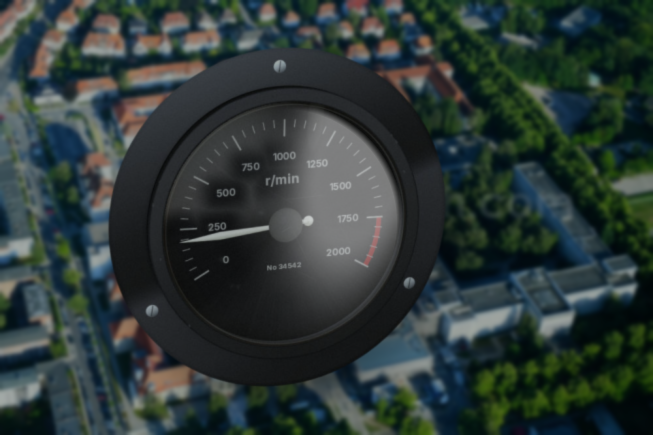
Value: 200 rpm
